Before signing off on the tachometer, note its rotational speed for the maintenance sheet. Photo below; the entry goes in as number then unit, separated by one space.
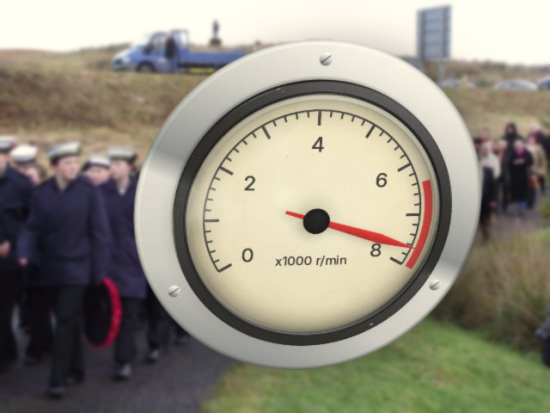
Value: 7600 rpm
